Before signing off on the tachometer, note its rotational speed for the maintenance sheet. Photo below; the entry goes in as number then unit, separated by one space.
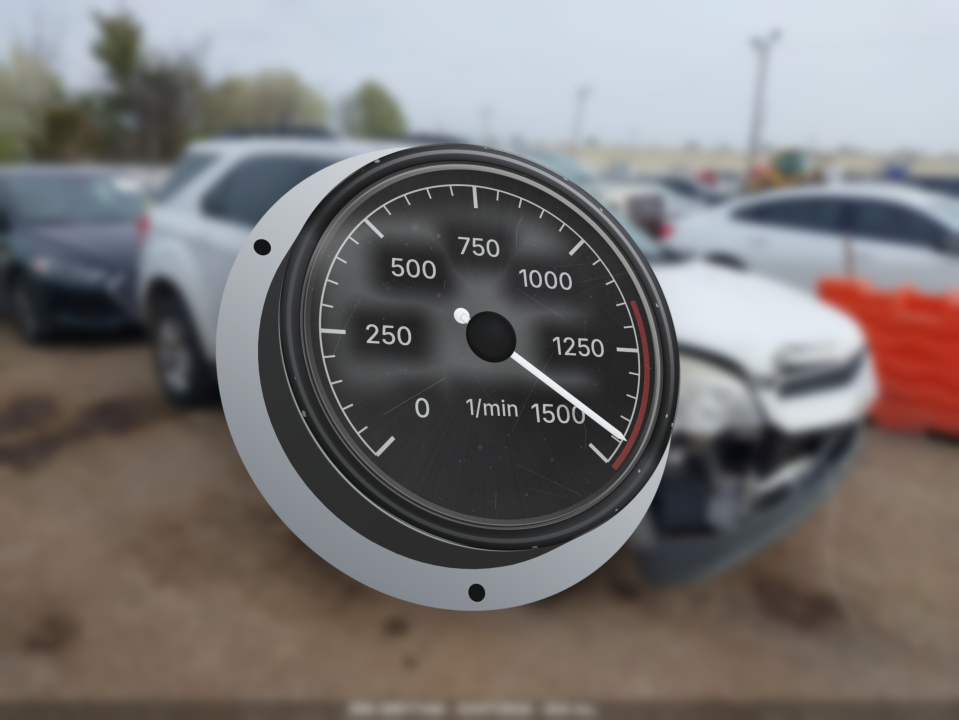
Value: 1450 rpm
